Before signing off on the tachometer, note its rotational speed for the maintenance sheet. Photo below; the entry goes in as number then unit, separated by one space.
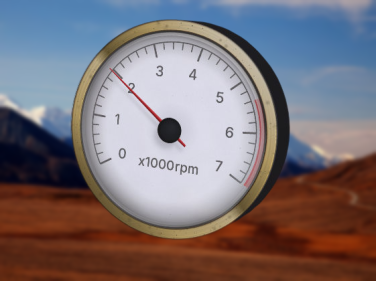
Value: 2000 rpm
